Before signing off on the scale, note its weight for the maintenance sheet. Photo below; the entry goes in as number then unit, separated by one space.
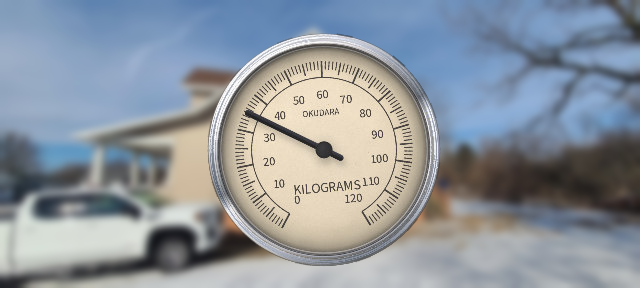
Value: 35 kg
